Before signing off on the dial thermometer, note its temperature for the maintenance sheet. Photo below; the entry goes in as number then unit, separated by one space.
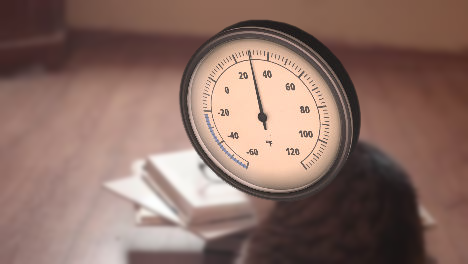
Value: 30 °F
